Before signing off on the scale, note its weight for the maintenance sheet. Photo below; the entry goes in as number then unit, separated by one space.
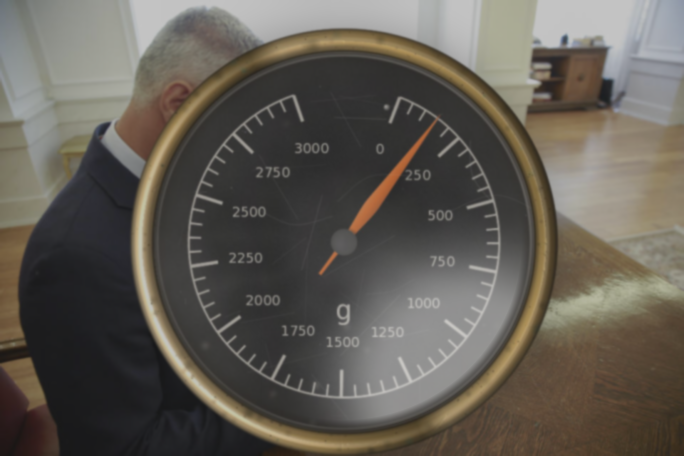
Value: 150 g
